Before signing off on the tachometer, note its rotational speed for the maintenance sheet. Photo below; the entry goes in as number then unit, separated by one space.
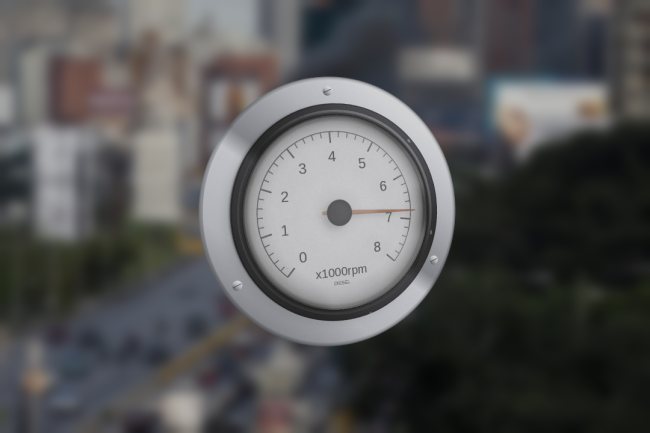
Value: 6800 rpm
